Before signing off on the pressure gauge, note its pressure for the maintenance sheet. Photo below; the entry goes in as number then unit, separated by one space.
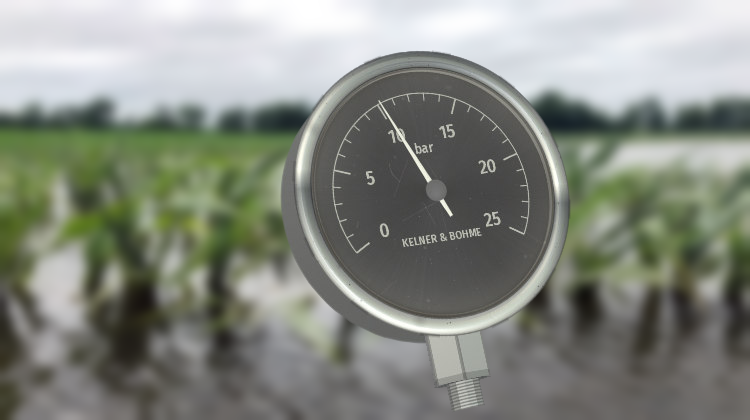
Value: 10 bar
